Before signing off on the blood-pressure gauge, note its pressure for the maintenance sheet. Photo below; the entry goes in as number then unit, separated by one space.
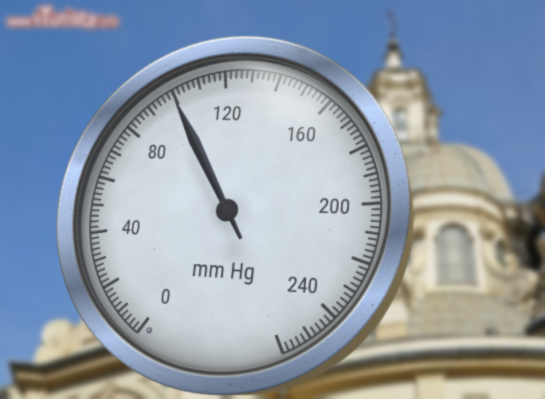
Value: 100 mmHg
